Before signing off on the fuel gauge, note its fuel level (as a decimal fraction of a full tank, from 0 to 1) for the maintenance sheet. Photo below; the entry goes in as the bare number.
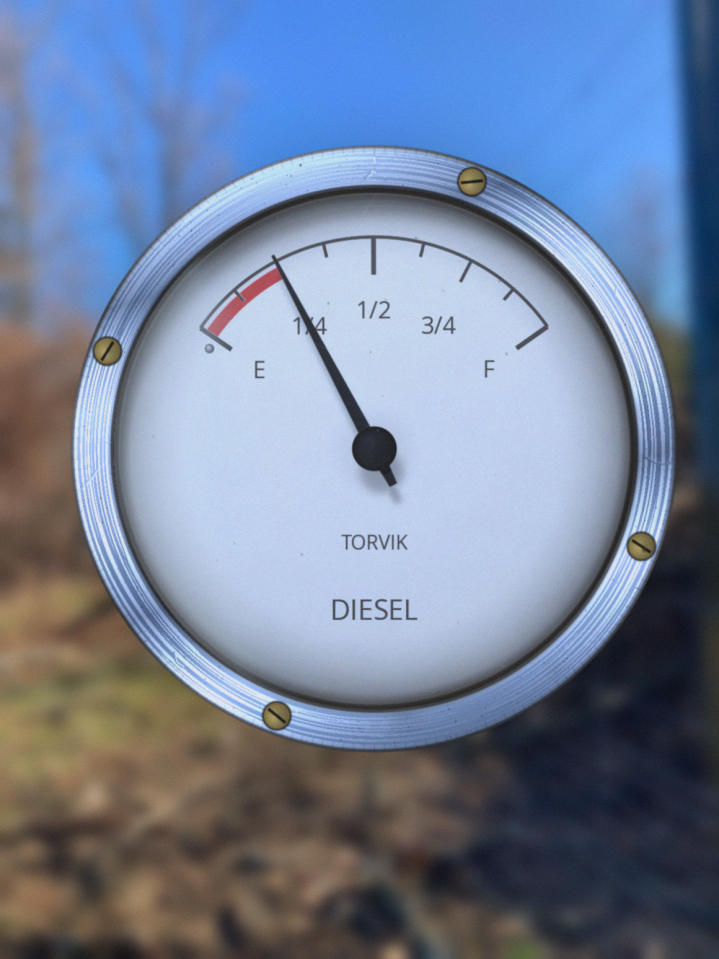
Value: 0.25
